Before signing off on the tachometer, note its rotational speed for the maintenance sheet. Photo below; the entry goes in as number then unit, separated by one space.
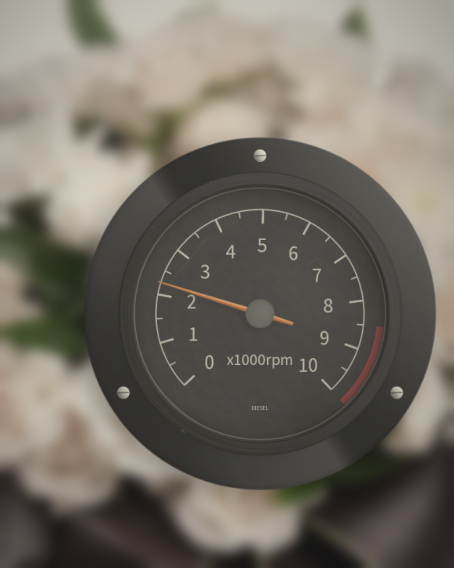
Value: 2250 rpm
